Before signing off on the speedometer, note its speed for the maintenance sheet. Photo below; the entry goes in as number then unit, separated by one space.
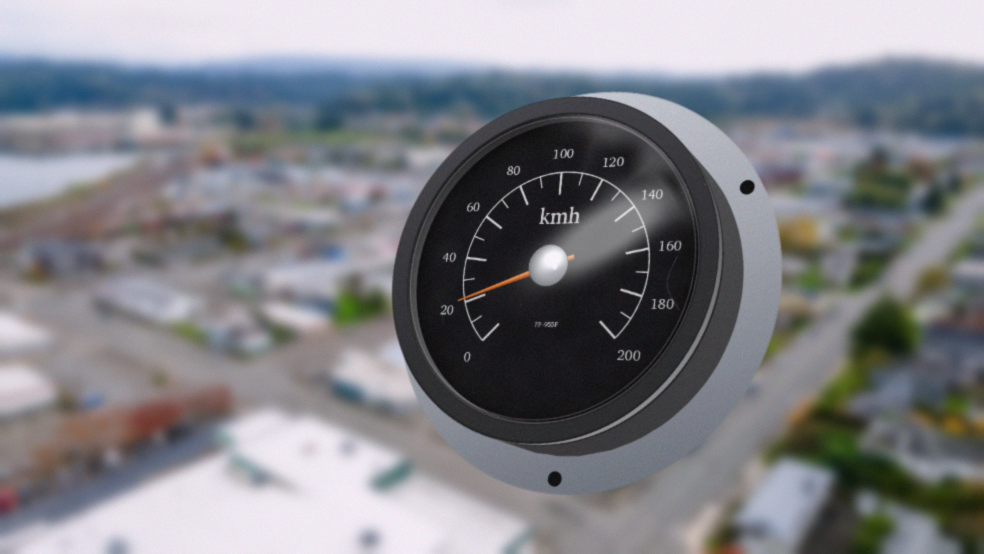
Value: 20 km/h
